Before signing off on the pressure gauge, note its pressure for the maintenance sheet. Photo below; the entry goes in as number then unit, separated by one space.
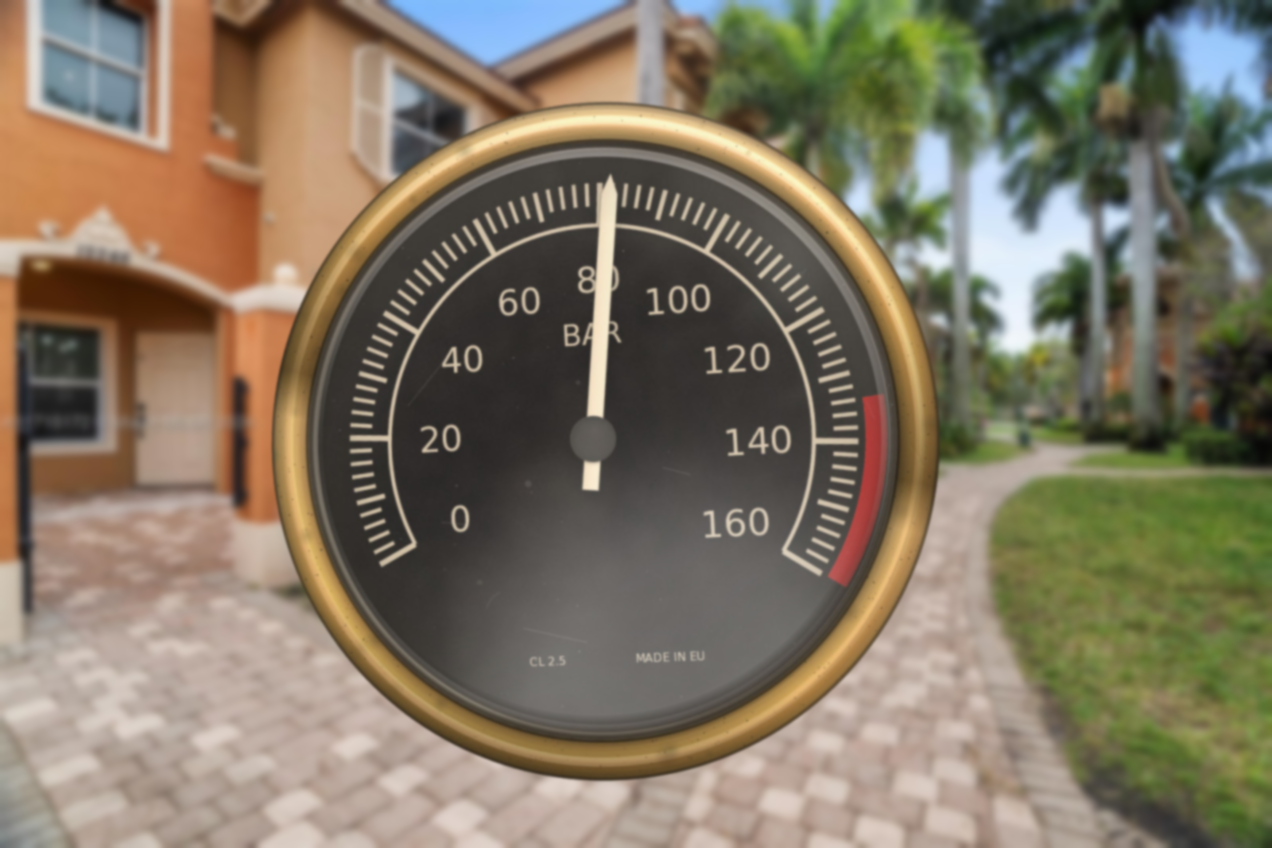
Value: 82 bar
